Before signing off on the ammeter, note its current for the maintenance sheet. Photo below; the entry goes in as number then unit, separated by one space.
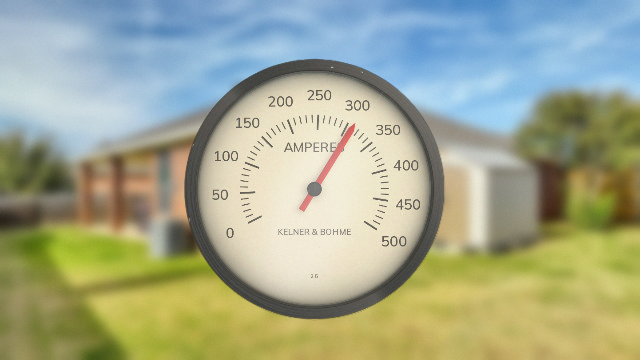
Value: 310 A
